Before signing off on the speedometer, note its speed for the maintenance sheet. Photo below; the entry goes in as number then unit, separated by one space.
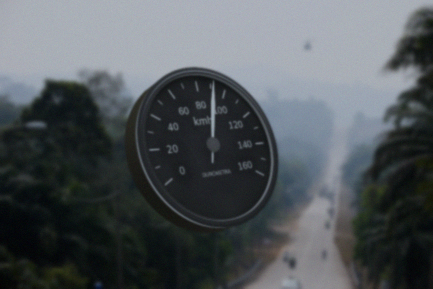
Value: 90 km/h
